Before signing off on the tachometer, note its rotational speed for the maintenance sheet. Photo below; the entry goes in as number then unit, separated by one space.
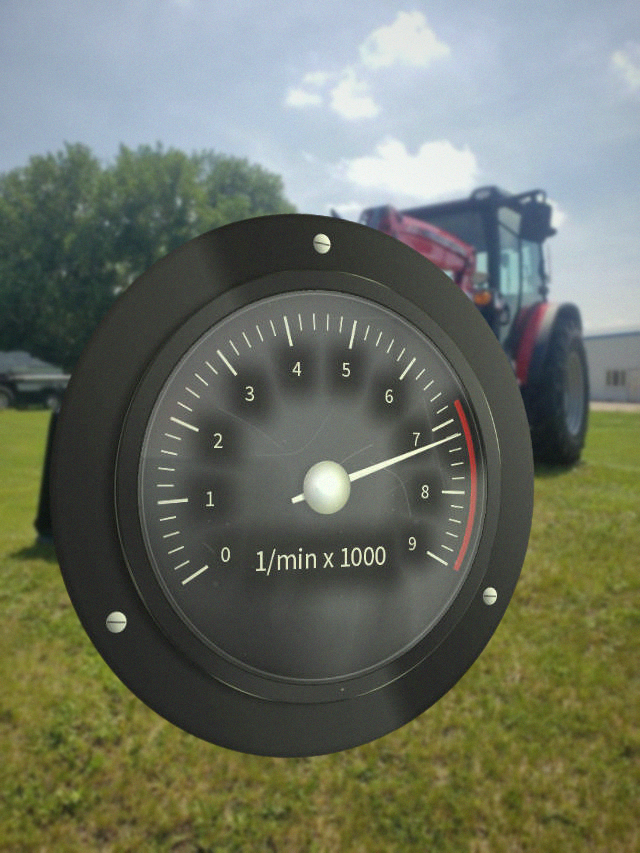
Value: 7200 rpm
